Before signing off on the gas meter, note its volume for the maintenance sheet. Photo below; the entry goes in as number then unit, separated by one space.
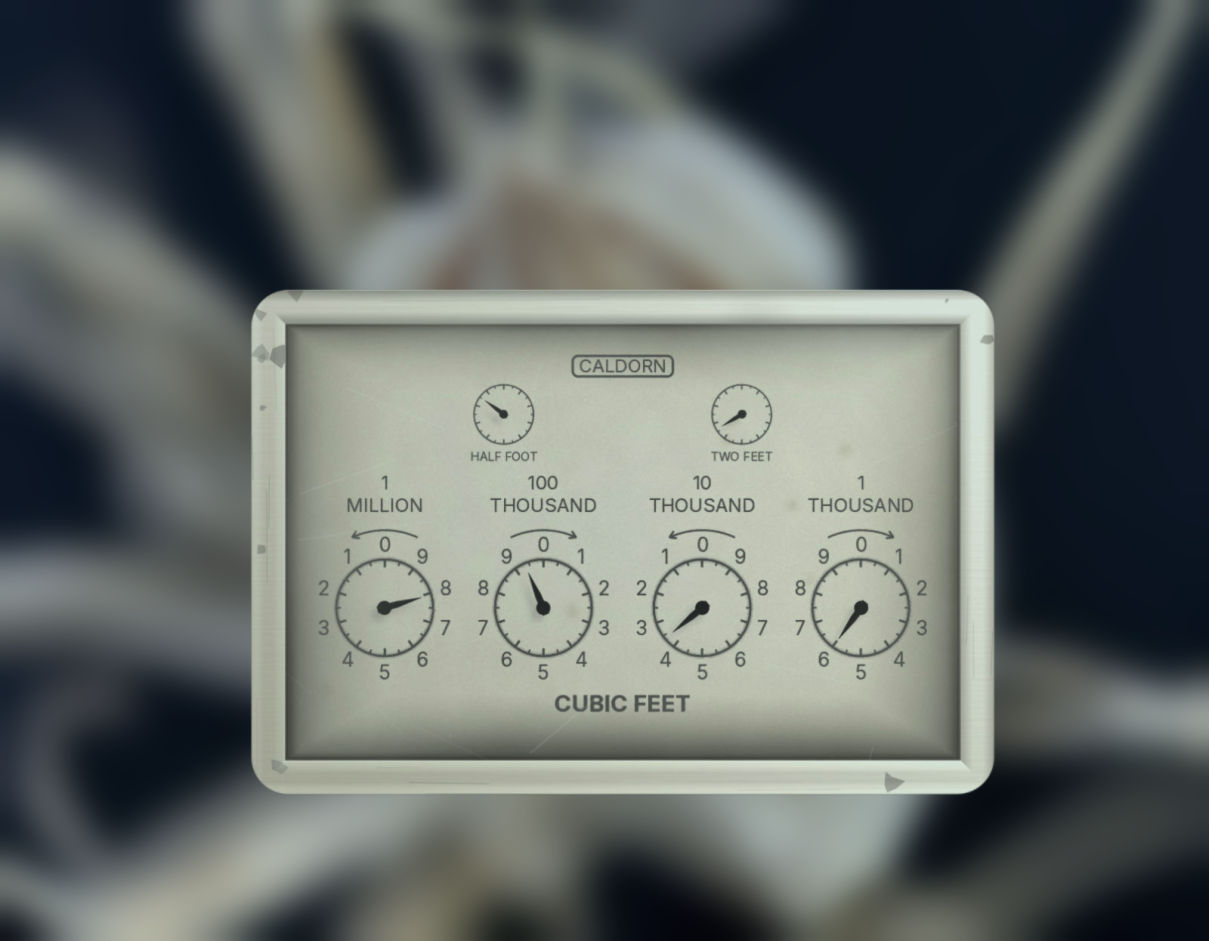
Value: 793600 ft³
